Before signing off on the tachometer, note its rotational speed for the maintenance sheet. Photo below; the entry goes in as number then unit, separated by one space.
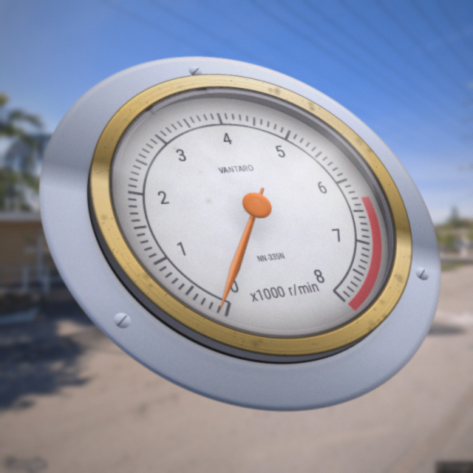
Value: 100 rpm
